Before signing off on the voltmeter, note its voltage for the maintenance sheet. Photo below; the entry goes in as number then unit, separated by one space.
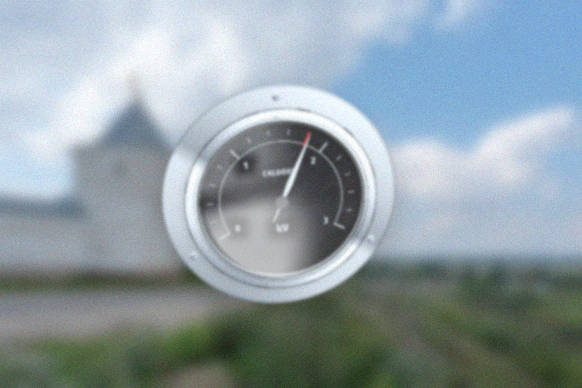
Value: 1.8 kV
